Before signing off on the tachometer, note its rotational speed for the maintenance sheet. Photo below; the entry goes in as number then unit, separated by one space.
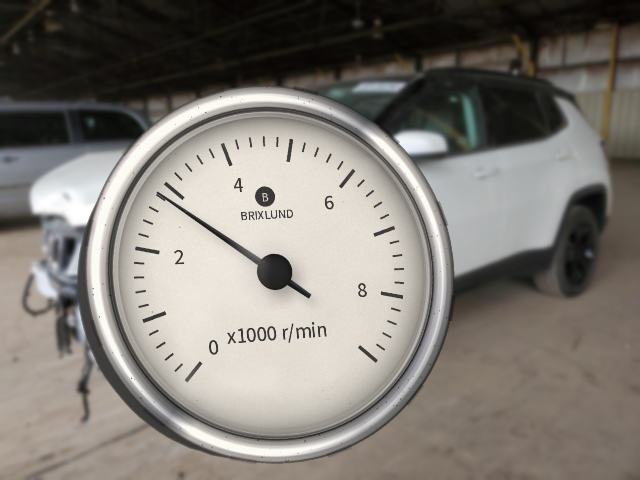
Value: 2800 rpm
